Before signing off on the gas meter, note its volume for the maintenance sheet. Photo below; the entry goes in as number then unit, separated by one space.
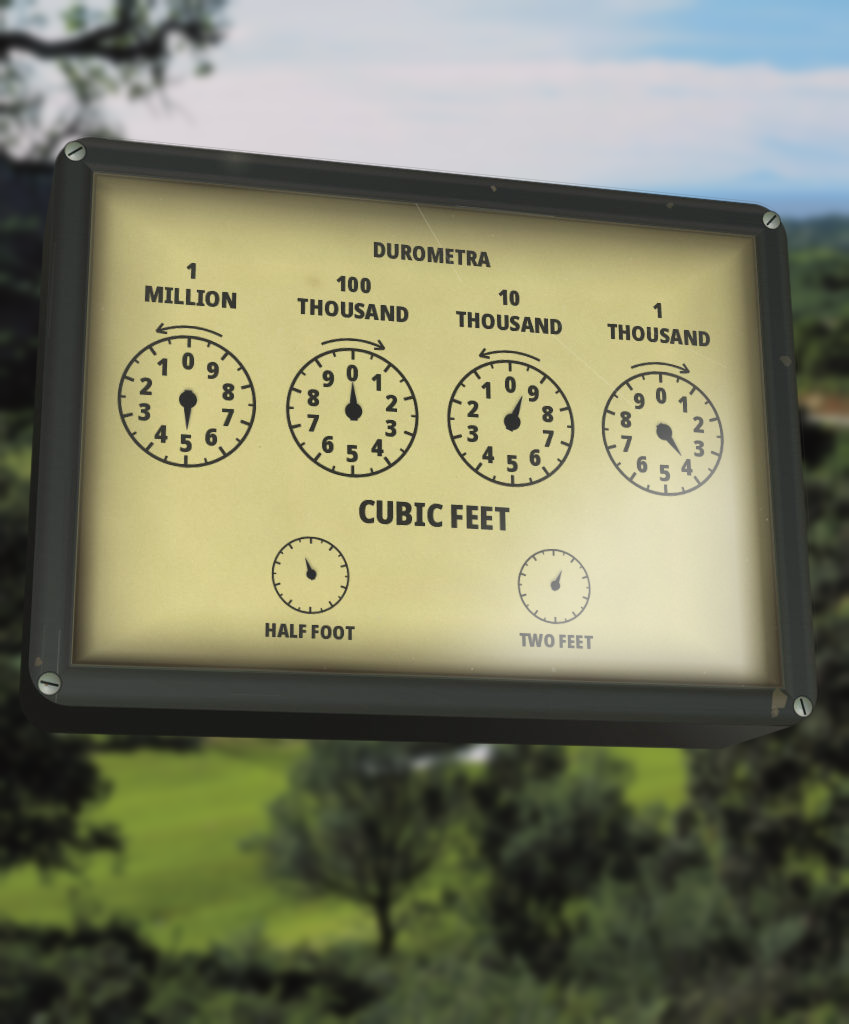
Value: 499400 ft³
